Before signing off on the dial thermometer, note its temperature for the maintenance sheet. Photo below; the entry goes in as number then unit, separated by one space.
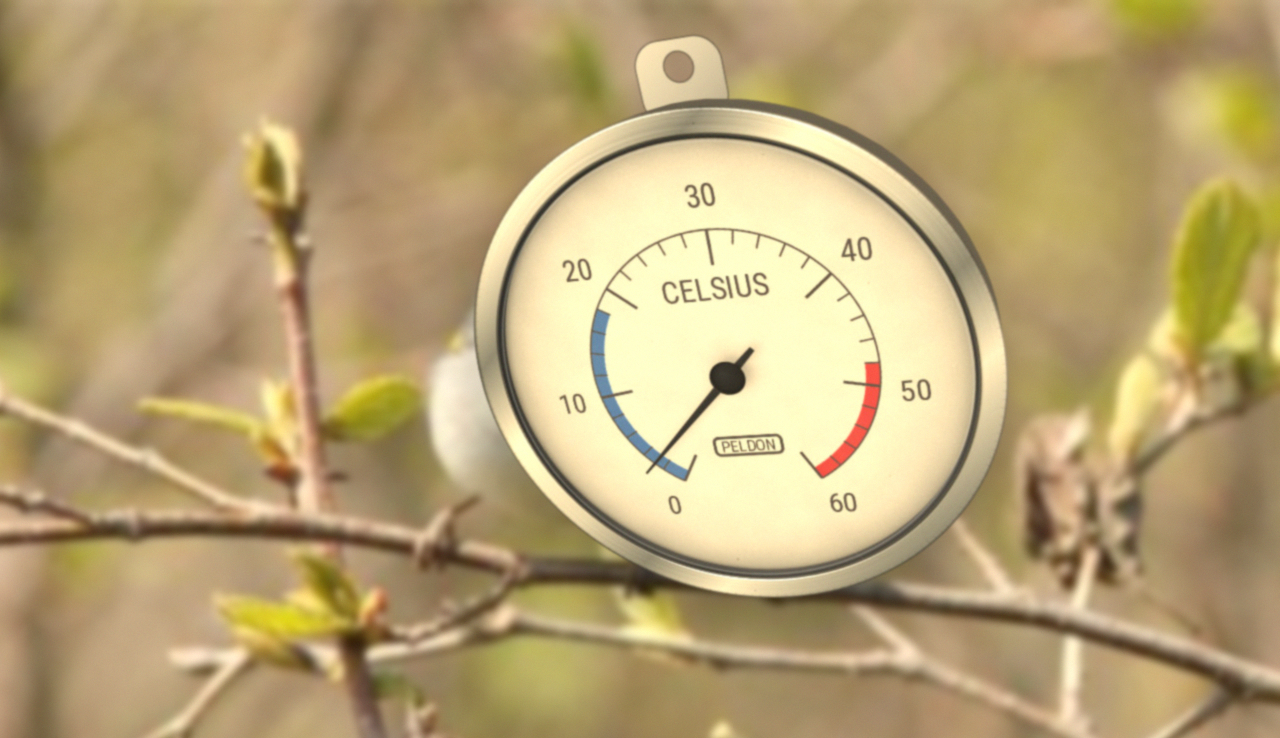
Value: 3 °C
